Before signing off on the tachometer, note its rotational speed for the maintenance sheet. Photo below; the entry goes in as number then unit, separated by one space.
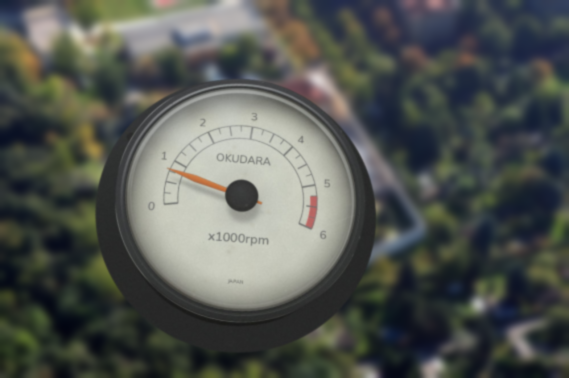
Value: 750 rpm
